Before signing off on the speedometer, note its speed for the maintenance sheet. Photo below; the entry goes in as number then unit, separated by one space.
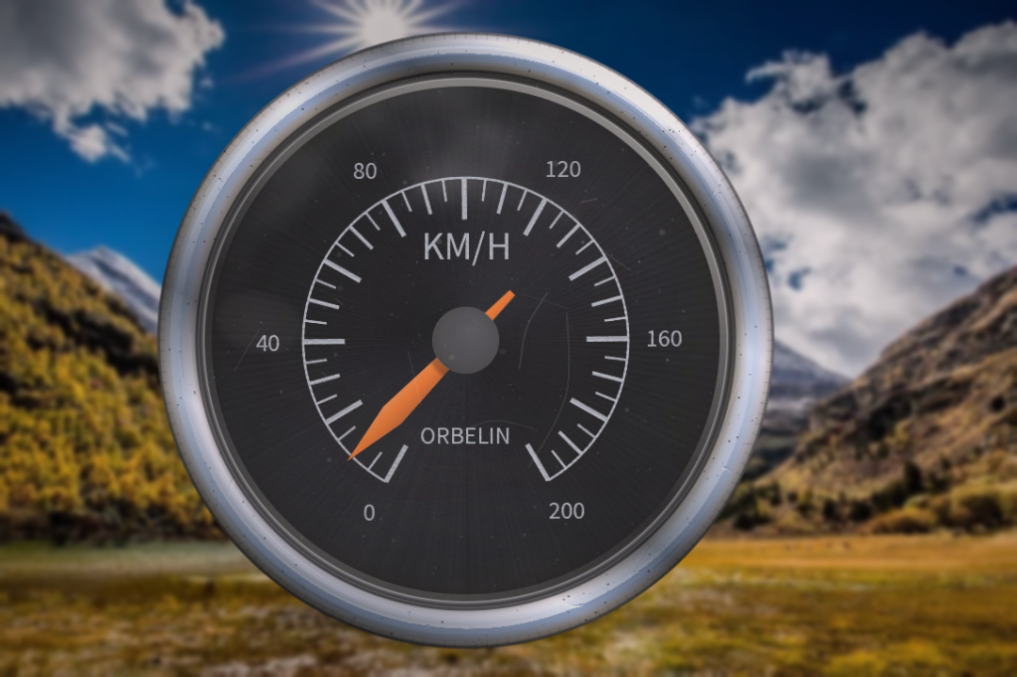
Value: 10 km/h
